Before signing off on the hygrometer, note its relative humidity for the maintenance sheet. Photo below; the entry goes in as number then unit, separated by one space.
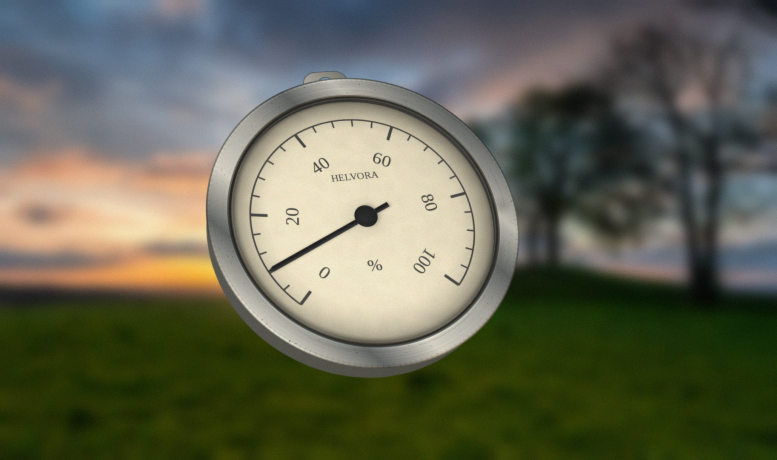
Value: 8 %
